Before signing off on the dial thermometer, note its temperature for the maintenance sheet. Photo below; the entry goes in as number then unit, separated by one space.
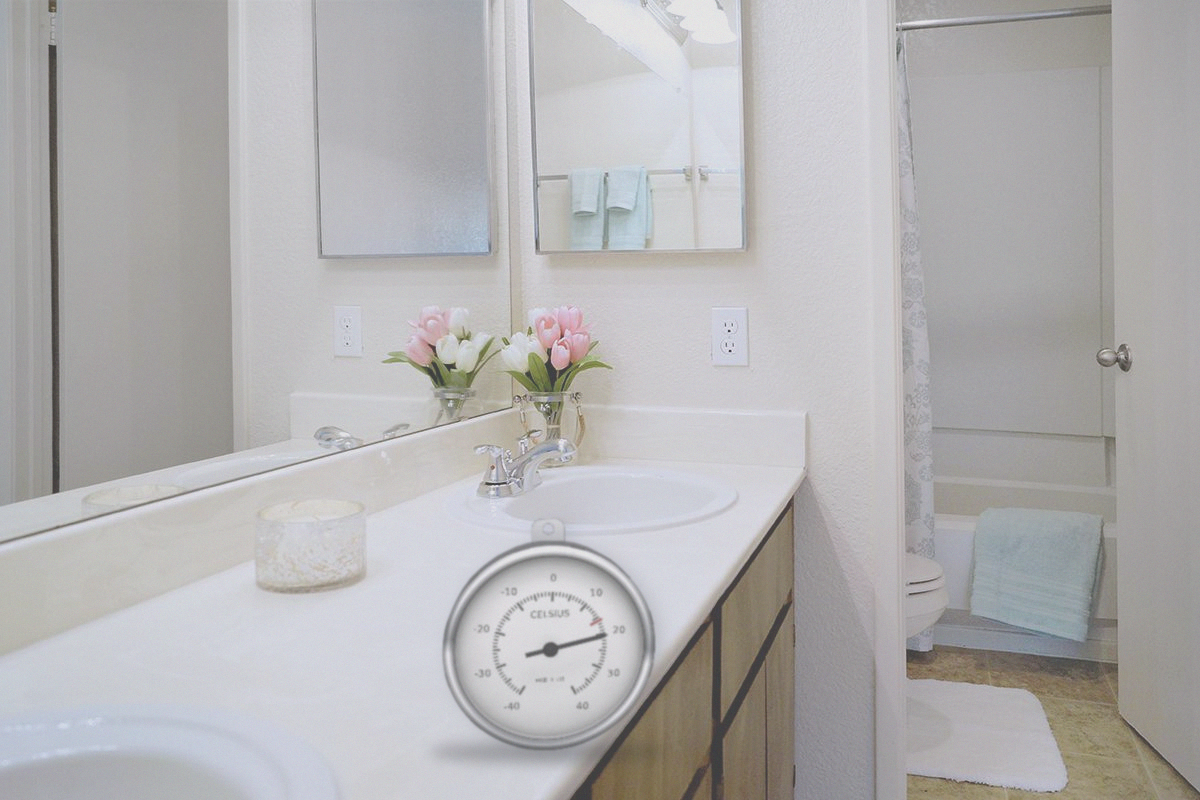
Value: 20 °C
